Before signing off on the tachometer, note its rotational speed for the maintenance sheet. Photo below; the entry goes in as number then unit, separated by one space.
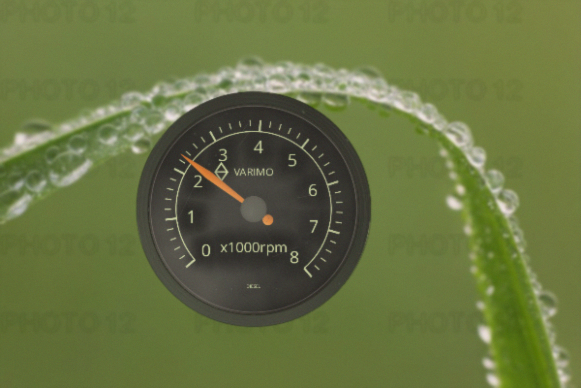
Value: 2300 rpm
